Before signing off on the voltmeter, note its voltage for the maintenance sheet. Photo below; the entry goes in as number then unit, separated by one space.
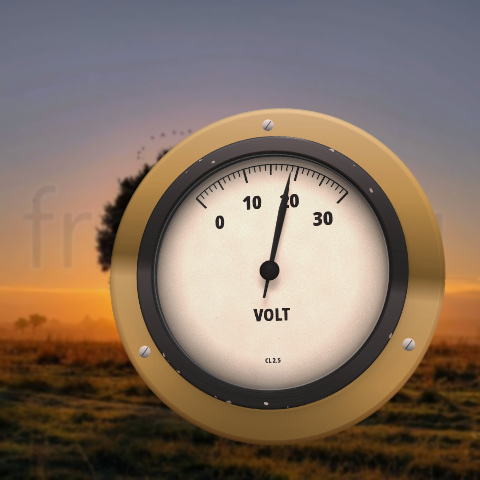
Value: 19 V
